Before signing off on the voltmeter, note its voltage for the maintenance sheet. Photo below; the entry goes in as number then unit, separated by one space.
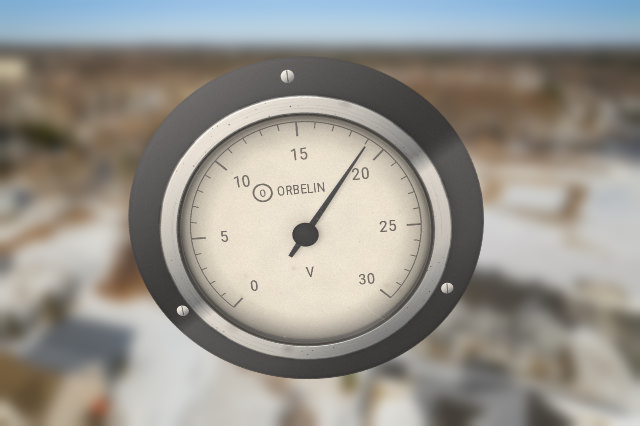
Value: 19 V
